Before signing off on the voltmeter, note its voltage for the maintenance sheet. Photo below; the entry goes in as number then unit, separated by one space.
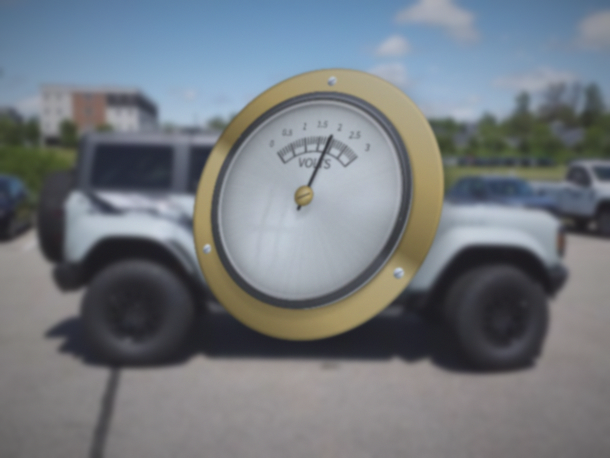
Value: 2 V
